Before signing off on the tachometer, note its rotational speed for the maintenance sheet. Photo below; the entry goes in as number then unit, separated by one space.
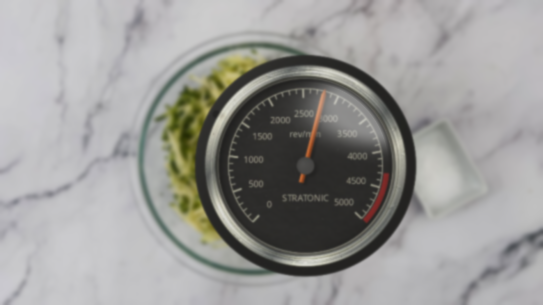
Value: 2800 rpm
